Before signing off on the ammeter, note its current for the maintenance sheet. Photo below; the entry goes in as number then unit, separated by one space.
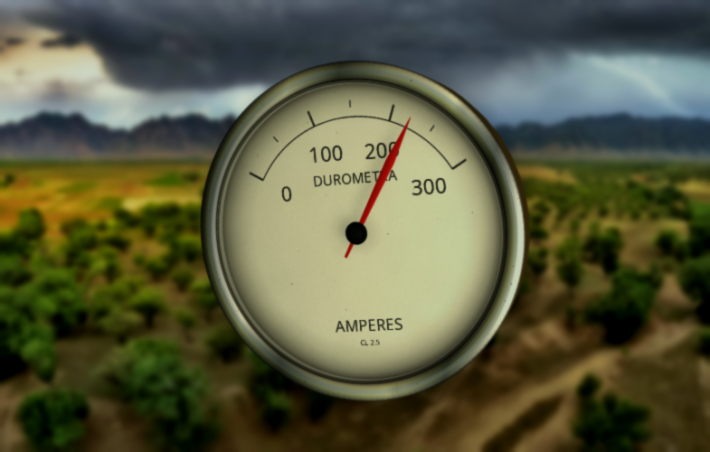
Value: 225 A
